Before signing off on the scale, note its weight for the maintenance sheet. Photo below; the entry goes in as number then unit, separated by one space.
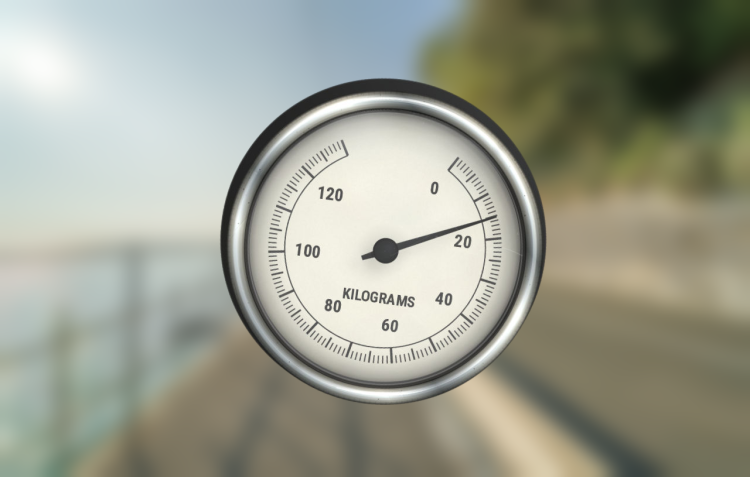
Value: 15 kg
